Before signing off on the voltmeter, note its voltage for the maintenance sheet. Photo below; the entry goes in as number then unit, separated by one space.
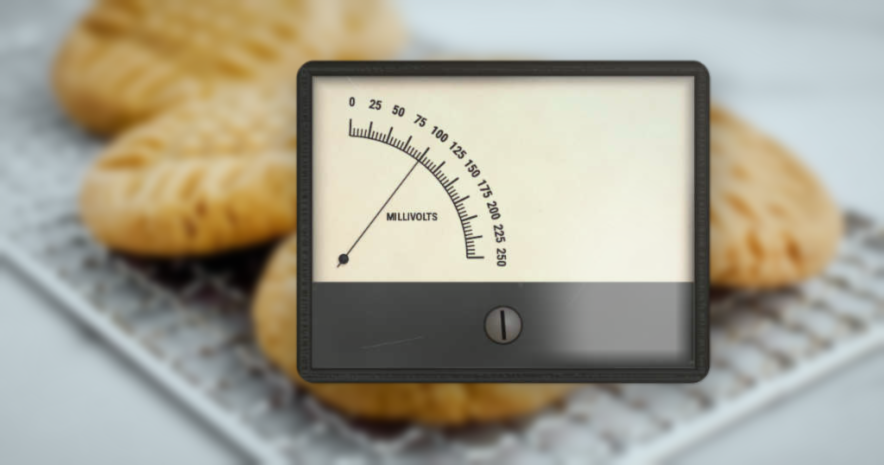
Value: 100 mV
